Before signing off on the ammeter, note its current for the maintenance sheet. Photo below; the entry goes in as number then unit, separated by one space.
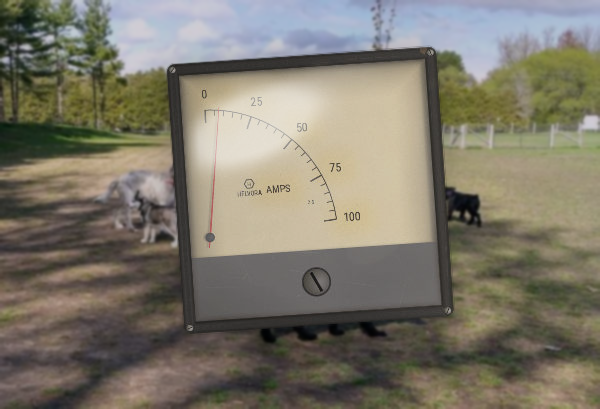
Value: 7.5 A
